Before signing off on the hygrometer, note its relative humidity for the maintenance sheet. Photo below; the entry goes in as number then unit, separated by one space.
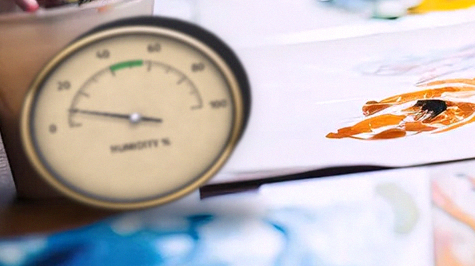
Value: 10 %
